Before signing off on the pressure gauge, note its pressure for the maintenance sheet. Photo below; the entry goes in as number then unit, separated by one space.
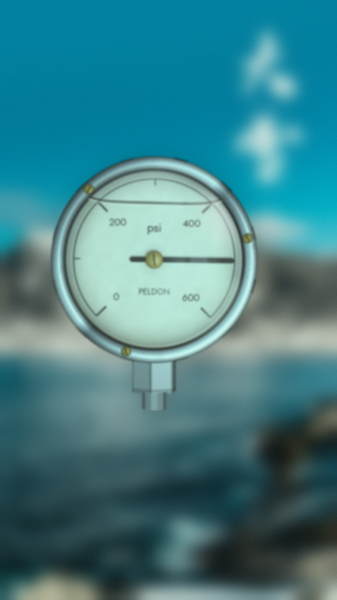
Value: 500 psi
